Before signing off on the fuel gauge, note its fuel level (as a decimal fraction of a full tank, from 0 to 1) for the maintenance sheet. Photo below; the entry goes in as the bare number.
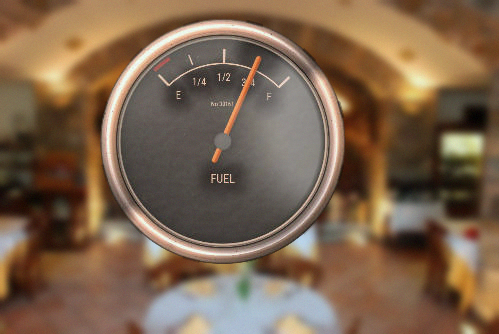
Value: 0.75
